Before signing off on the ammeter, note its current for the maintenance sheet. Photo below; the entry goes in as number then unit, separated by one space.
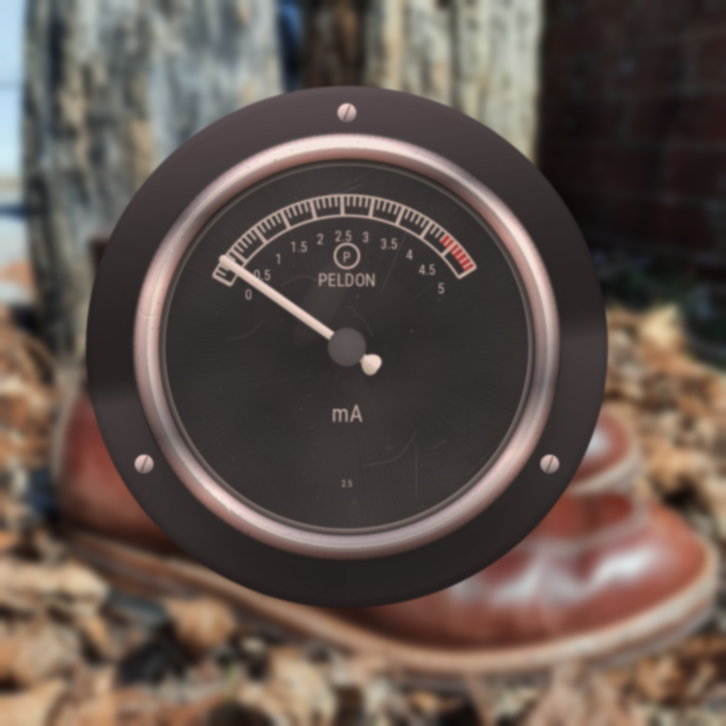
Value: 0.3 mA
